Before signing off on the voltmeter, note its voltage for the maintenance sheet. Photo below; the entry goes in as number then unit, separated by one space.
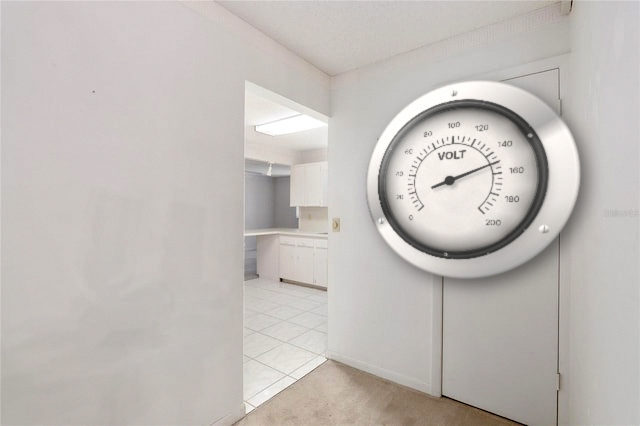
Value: 150 V
